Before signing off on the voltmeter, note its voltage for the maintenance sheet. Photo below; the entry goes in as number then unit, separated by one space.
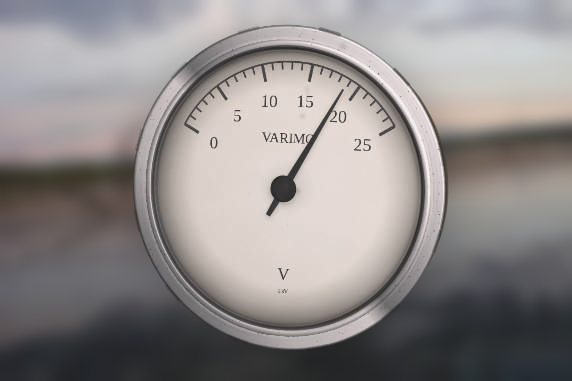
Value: 19 V
